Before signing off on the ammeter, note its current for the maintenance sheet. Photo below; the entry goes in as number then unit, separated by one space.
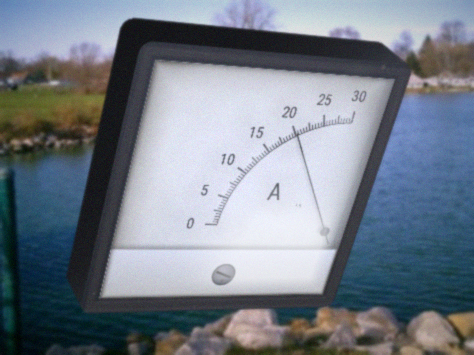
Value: 20 A
